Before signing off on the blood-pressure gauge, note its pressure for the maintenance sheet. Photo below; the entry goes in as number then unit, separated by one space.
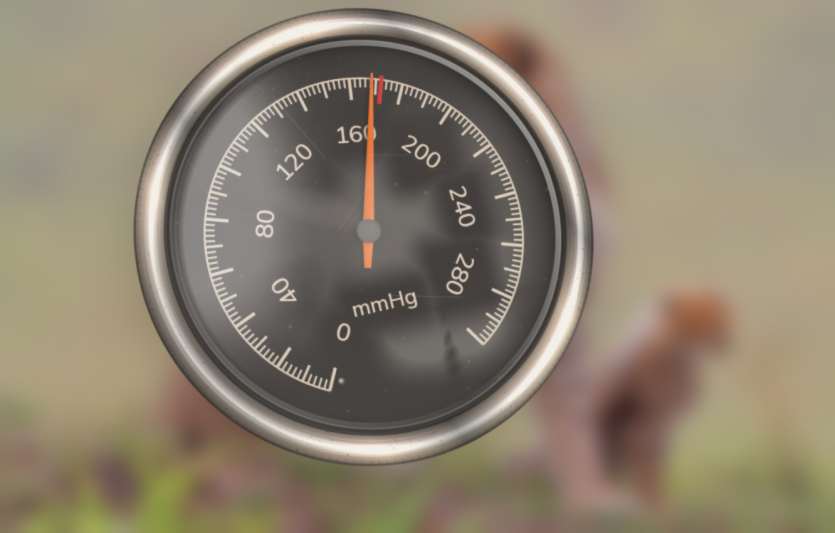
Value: 168 mmHg
